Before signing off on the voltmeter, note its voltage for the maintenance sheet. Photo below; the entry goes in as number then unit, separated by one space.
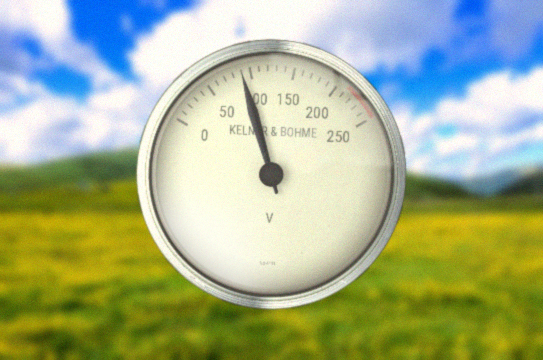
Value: 90 V
